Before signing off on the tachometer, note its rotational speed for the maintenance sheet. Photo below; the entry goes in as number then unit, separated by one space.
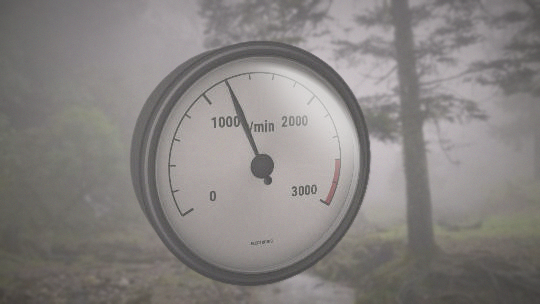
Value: 1200 rpm
